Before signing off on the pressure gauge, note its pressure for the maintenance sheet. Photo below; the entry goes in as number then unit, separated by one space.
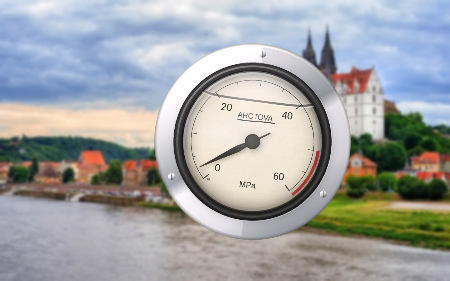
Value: 2.5 MPa
